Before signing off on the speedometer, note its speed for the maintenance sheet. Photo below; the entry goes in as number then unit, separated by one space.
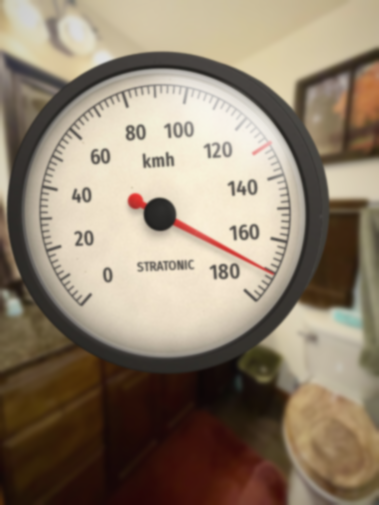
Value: 170 km/h
